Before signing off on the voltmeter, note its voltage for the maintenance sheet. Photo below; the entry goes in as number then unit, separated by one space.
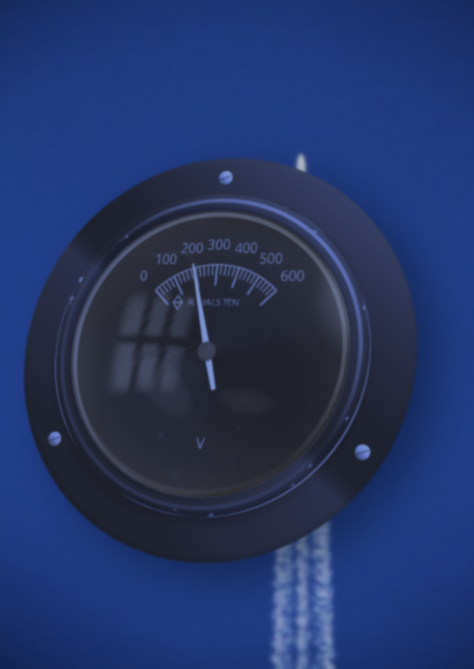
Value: 200 V
